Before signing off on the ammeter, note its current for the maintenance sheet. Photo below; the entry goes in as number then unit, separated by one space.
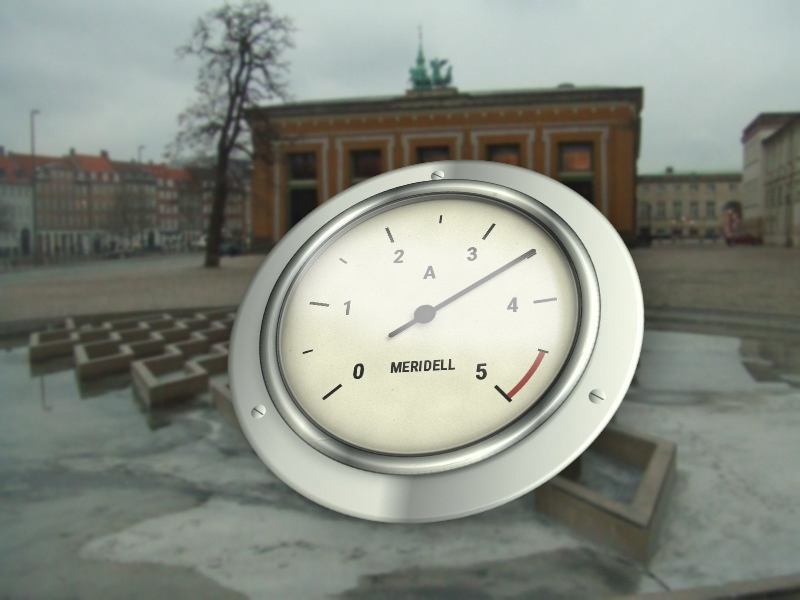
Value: 3.5 A
